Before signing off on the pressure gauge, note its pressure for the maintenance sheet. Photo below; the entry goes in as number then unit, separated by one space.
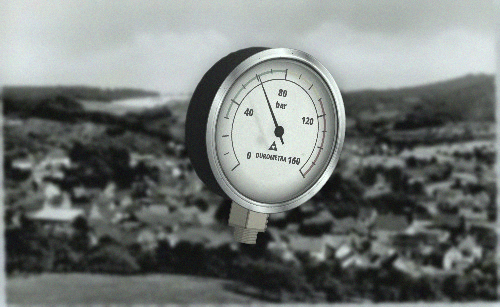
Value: 60 bar
